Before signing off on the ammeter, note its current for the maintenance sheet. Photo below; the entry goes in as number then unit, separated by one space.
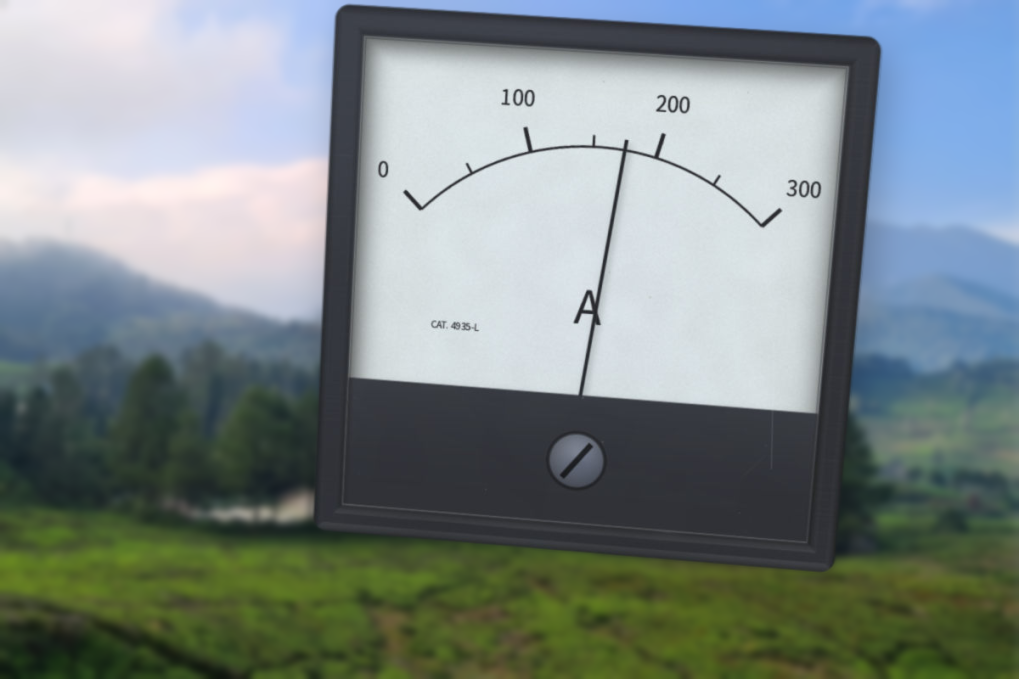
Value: 175 A
